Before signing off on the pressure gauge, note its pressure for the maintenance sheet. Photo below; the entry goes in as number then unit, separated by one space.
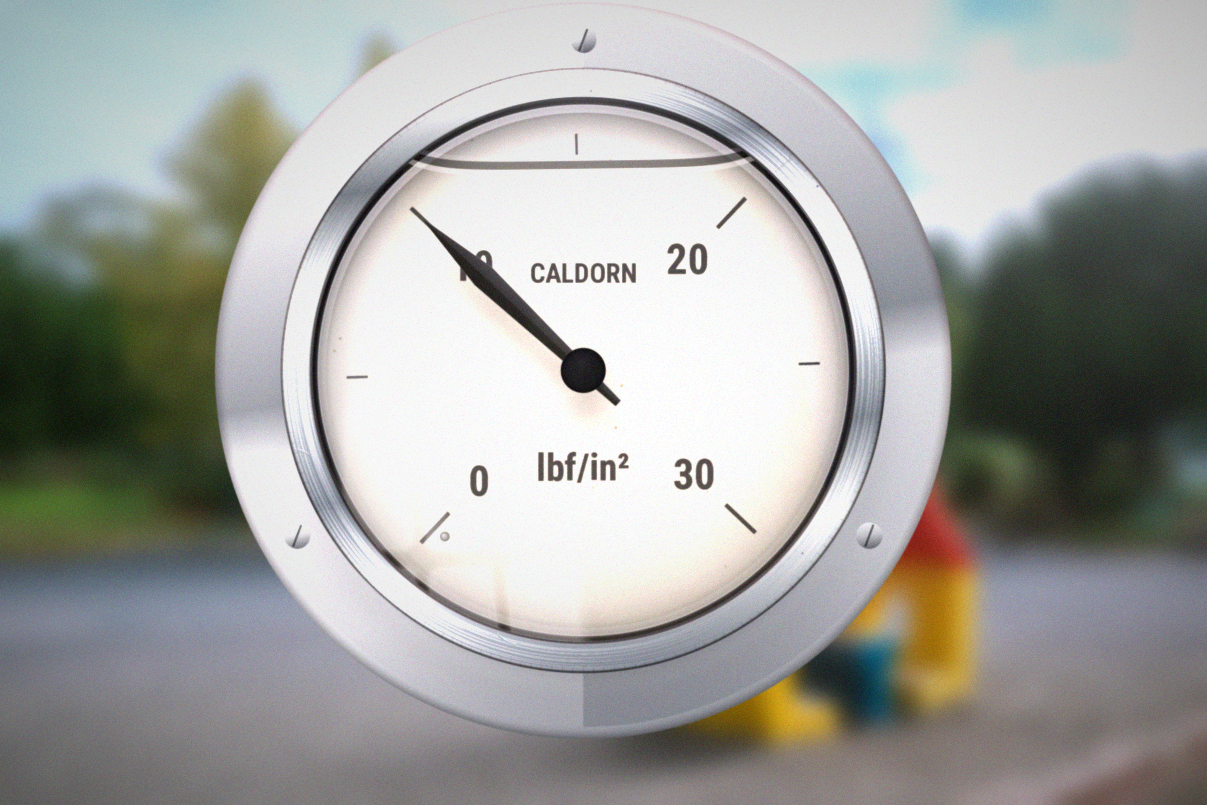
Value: 10 psi
